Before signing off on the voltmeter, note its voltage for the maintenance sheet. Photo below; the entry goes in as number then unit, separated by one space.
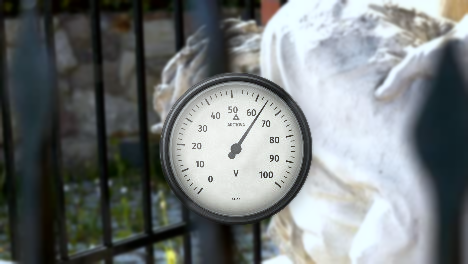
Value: 64 V
